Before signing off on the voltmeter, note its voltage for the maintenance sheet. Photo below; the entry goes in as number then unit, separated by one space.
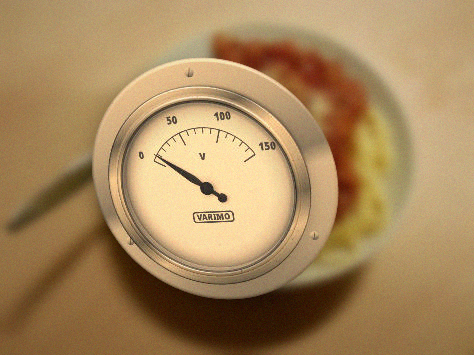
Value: 10 V
